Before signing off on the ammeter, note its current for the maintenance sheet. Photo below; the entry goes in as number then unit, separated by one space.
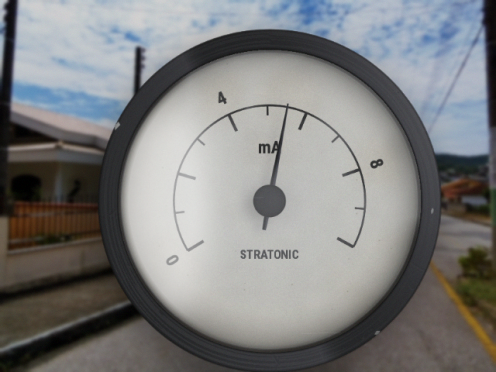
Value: 5.5 mA
